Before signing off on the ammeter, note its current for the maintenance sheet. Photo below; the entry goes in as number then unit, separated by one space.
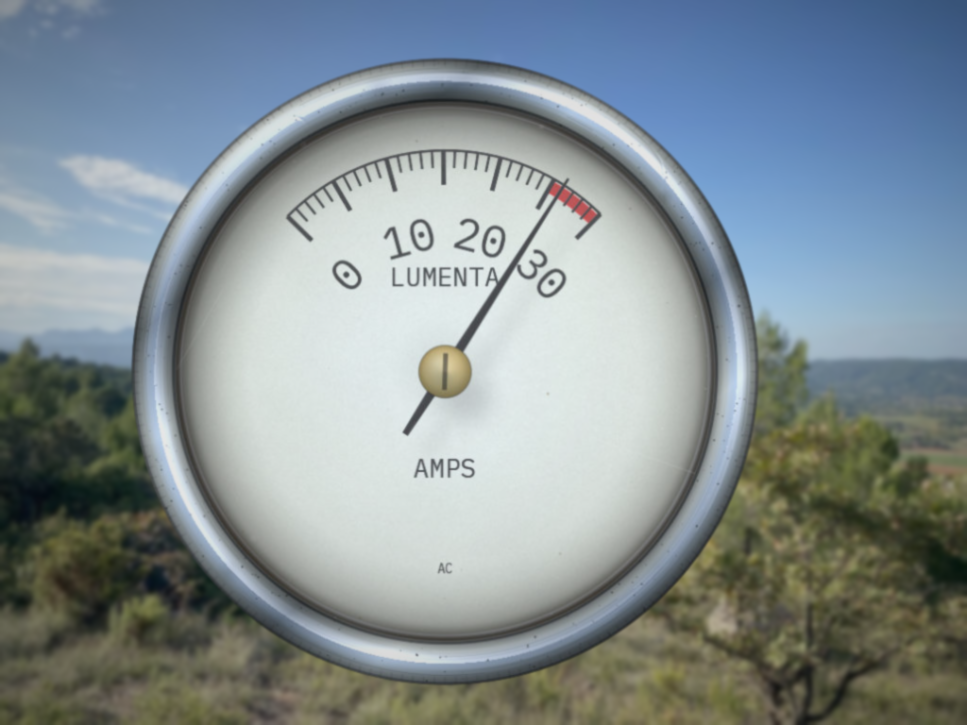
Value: 26 A
